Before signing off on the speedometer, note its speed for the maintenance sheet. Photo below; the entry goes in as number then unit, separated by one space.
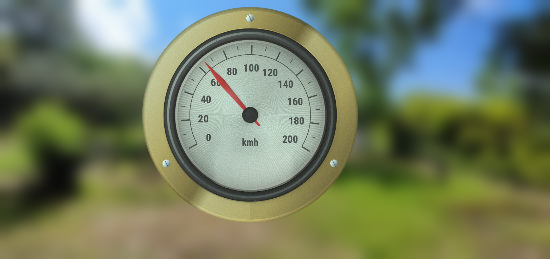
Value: 65 km/h
